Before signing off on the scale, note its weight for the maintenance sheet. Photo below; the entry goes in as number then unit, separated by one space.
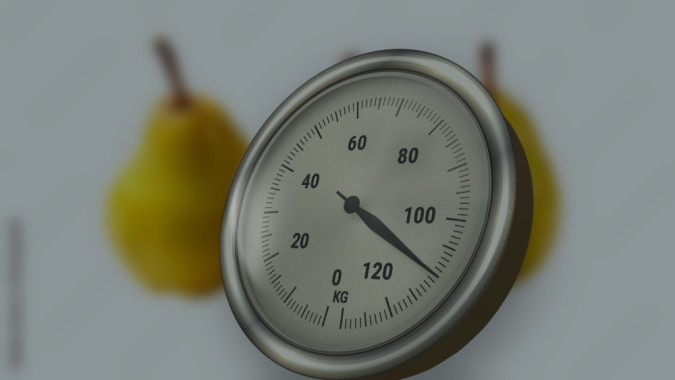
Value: 110 kg
